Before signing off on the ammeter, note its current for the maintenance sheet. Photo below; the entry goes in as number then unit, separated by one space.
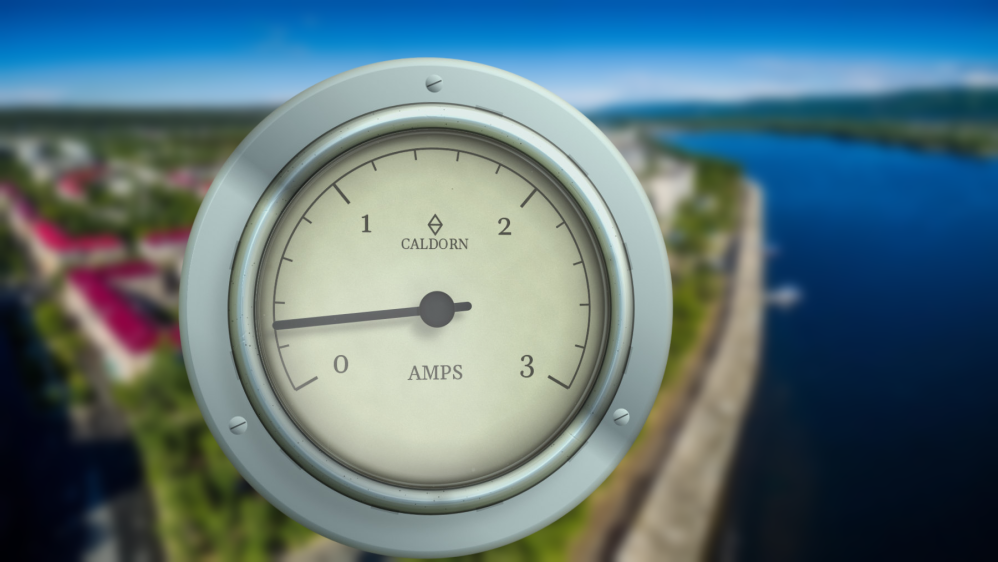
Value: 0.3 A
